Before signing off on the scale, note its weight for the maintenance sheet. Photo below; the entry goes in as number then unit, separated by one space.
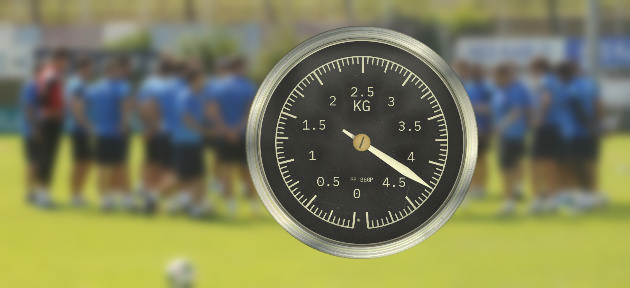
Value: 4.25 kg
